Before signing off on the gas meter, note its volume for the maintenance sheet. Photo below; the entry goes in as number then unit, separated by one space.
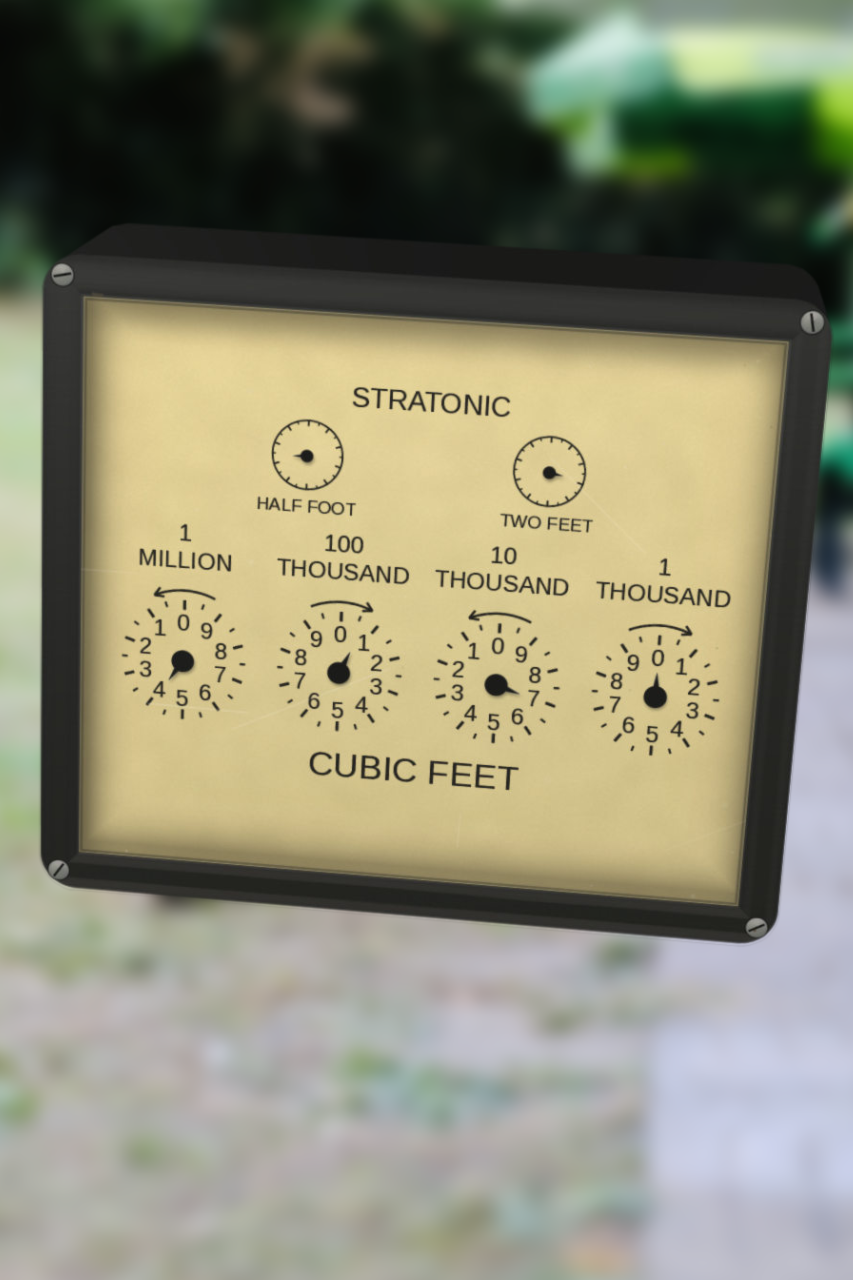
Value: 407000 ft³
